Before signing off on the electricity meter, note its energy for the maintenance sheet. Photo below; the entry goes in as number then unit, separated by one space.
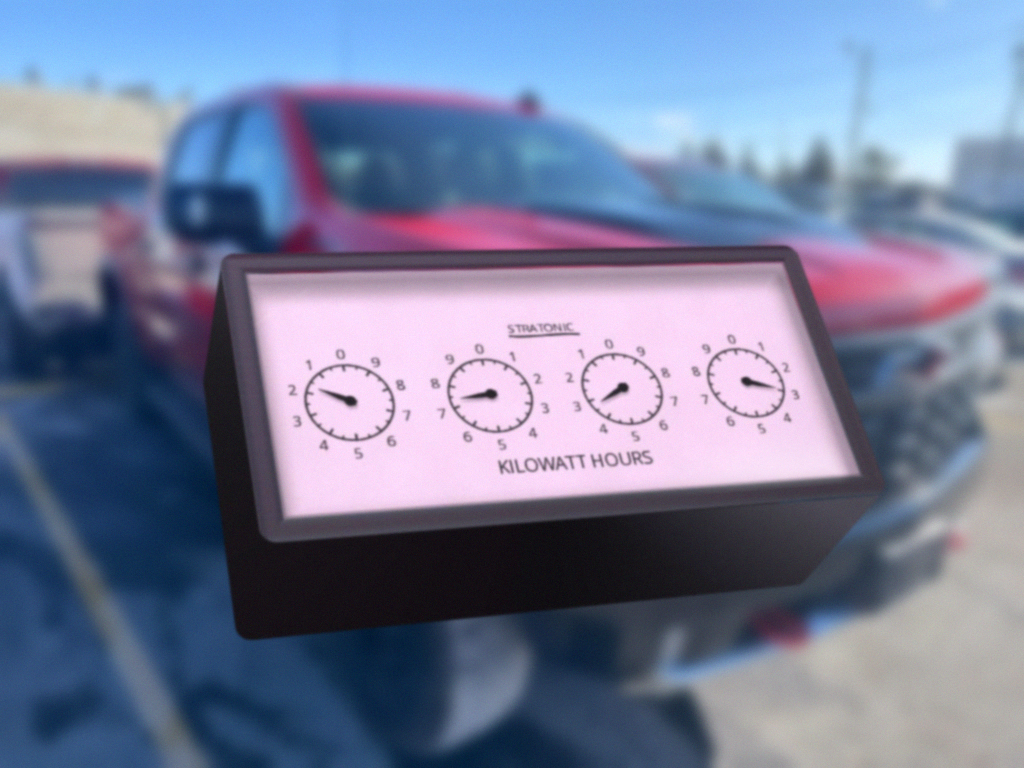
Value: 1733 kWh
